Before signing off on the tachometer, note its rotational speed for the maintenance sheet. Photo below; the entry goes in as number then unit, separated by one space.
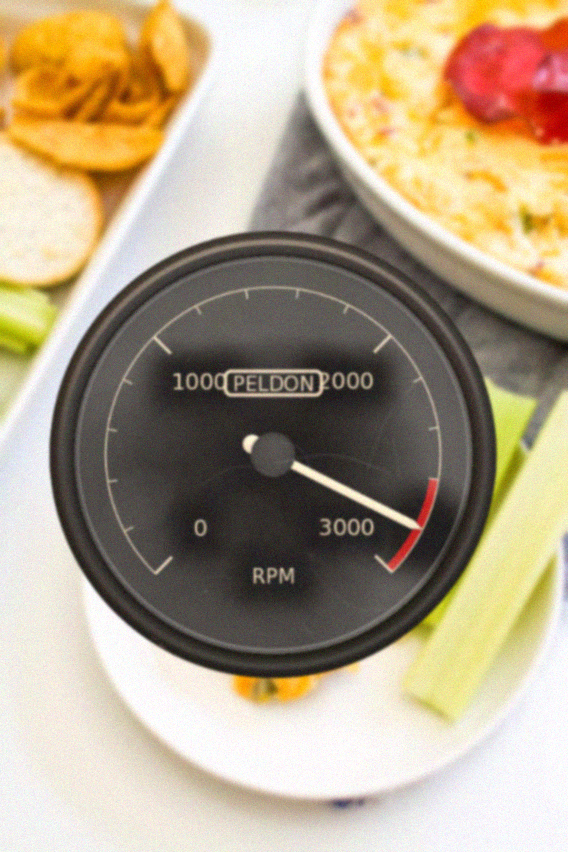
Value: 2800 rpm
